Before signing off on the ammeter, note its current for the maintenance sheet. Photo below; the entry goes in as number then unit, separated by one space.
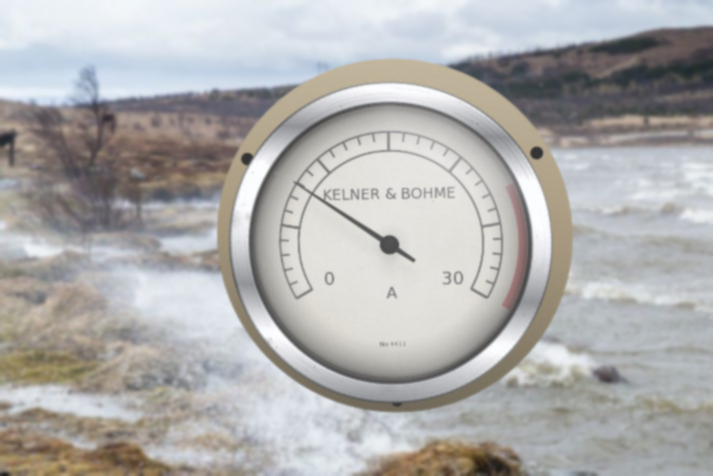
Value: 8 A
